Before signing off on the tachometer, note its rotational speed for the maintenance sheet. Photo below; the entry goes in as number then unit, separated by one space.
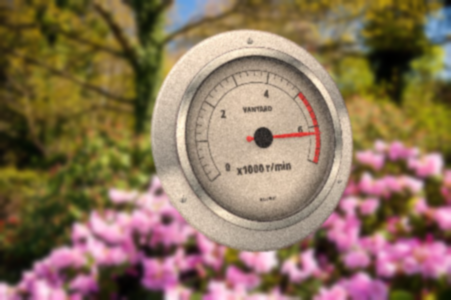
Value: 6200 rpm
